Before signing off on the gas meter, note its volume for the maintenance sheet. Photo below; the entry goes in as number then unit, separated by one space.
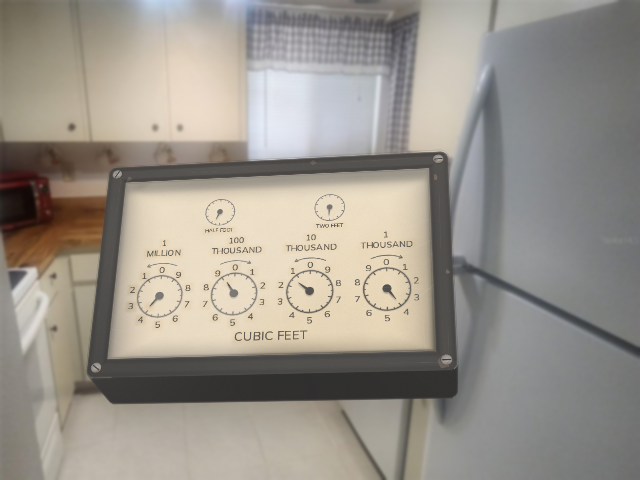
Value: 391400 ft³
